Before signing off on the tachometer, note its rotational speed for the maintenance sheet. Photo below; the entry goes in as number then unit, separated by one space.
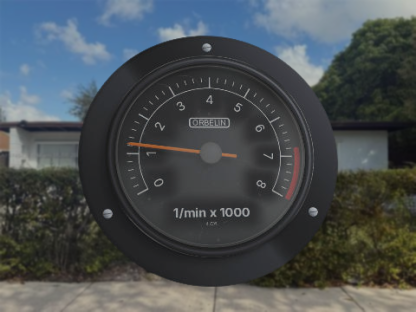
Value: 1200 rpm
